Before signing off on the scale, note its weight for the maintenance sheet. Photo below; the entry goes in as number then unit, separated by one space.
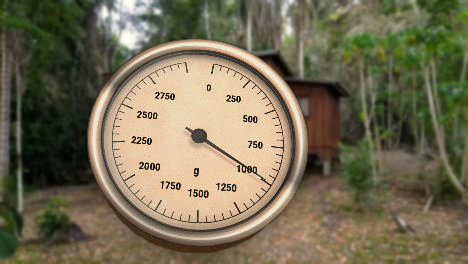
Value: 1000 g
